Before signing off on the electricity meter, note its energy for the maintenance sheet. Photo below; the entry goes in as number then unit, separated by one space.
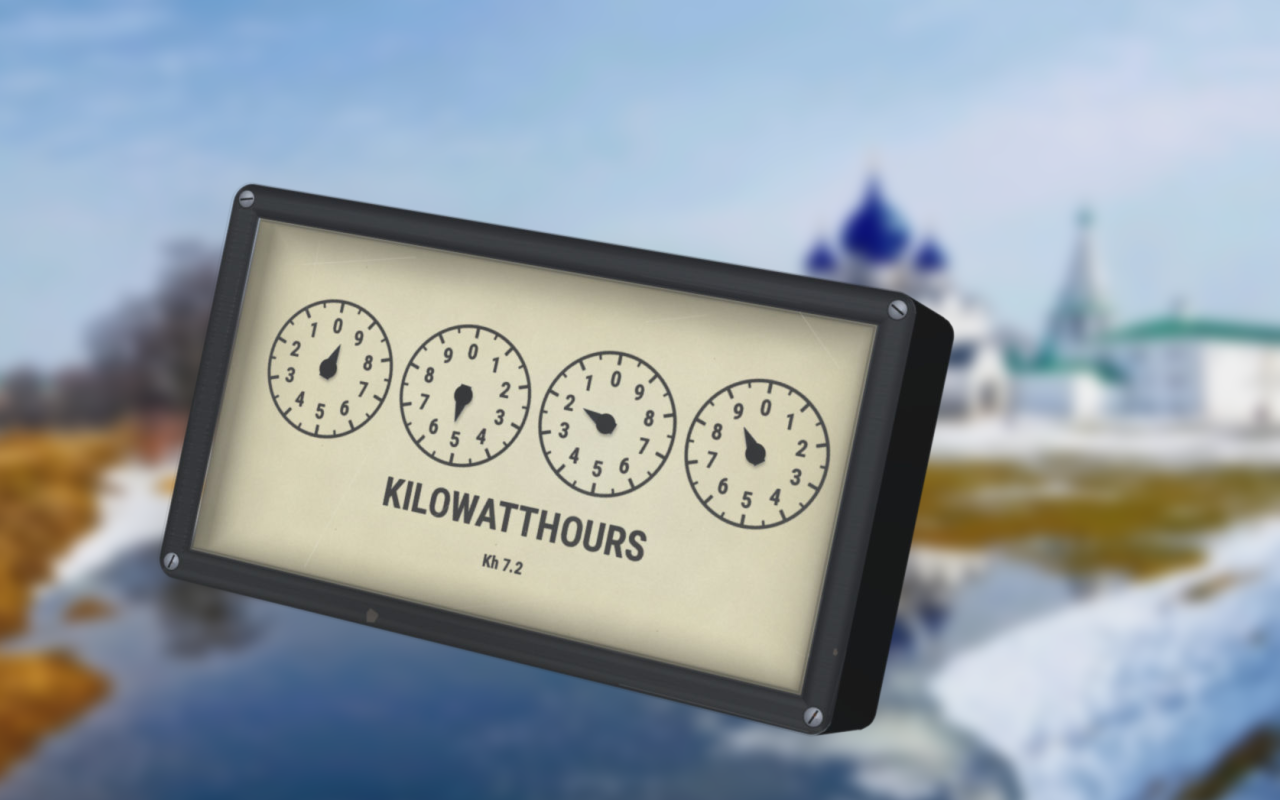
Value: 9519 kWh
